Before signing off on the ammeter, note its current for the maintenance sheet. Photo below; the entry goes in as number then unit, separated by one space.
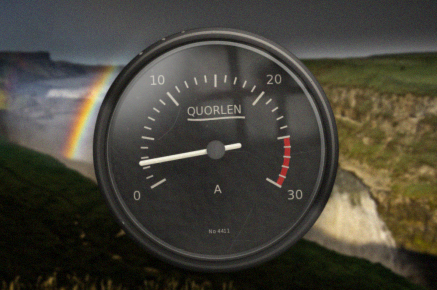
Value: 2.5 A
